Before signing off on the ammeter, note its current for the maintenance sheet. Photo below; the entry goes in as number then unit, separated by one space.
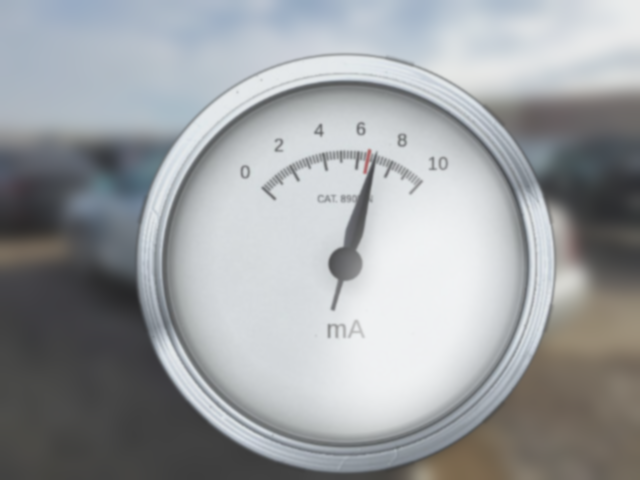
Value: 7 mA
